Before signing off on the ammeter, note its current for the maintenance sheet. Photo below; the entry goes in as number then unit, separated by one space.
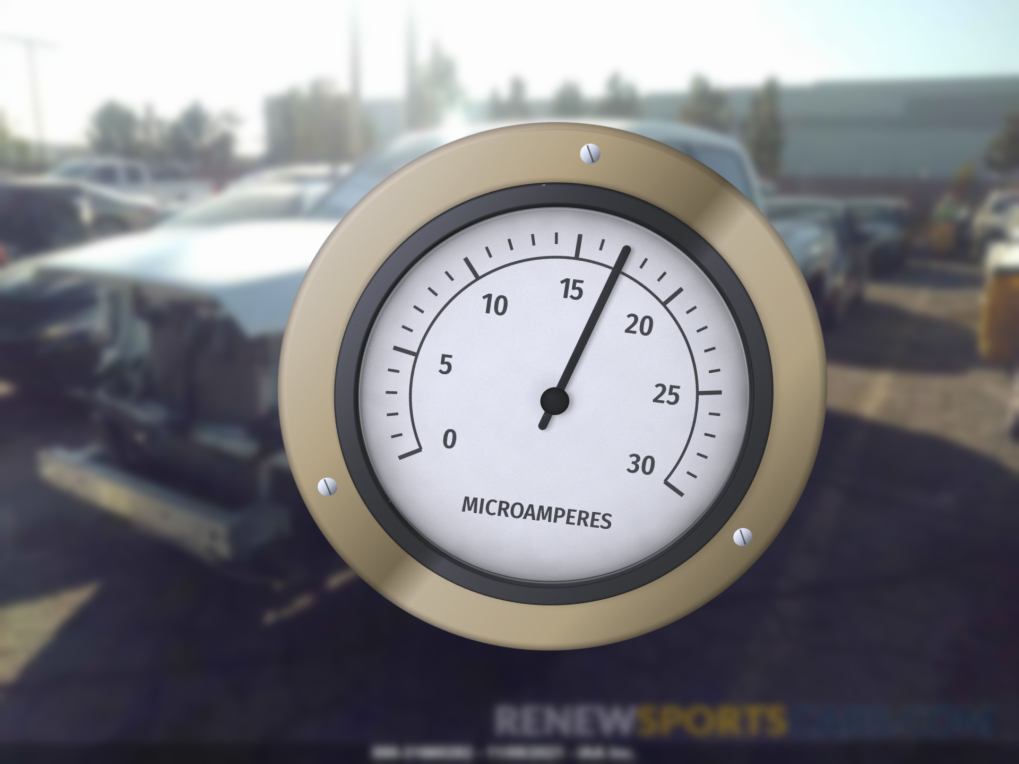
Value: 17 µA
